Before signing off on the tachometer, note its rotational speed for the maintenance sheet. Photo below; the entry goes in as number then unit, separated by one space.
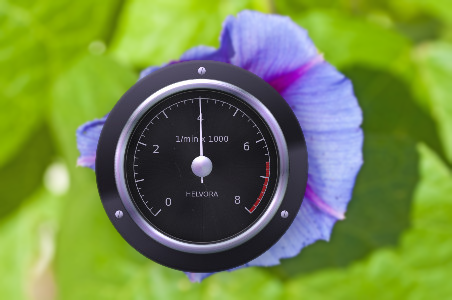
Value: 4000 rpm
